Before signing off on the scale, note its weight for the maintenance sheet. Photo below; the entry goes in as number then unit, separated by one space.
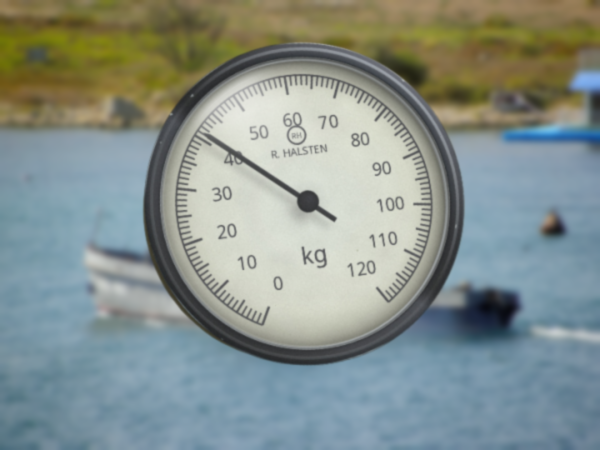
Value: 41 kg
